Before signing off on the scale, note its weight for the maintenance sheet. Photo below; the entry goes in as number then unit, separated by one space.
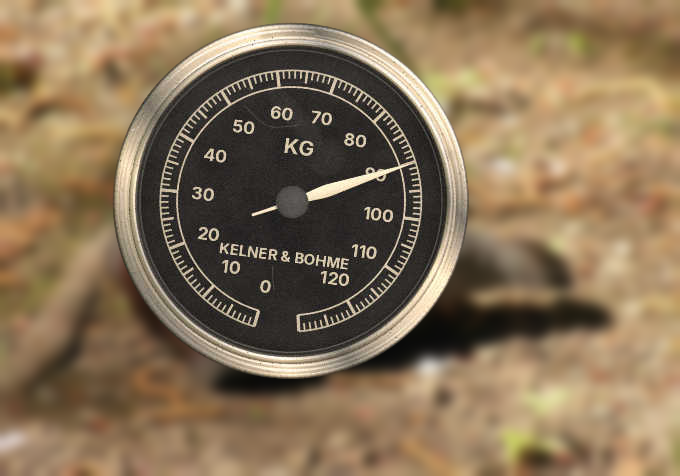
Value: 90 kg
